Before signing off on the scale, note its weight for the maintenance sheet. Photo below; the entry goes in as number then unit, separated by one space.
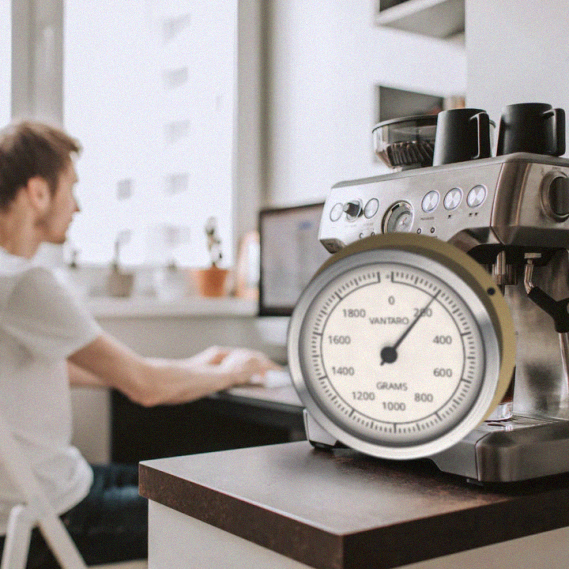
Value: 200 g
